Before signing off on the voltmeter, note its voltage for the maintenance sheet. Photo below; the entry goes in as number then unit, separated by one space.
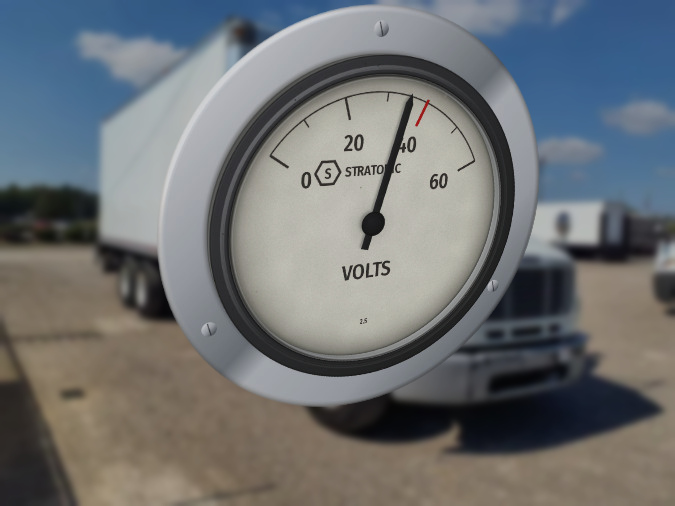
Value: 35 V
